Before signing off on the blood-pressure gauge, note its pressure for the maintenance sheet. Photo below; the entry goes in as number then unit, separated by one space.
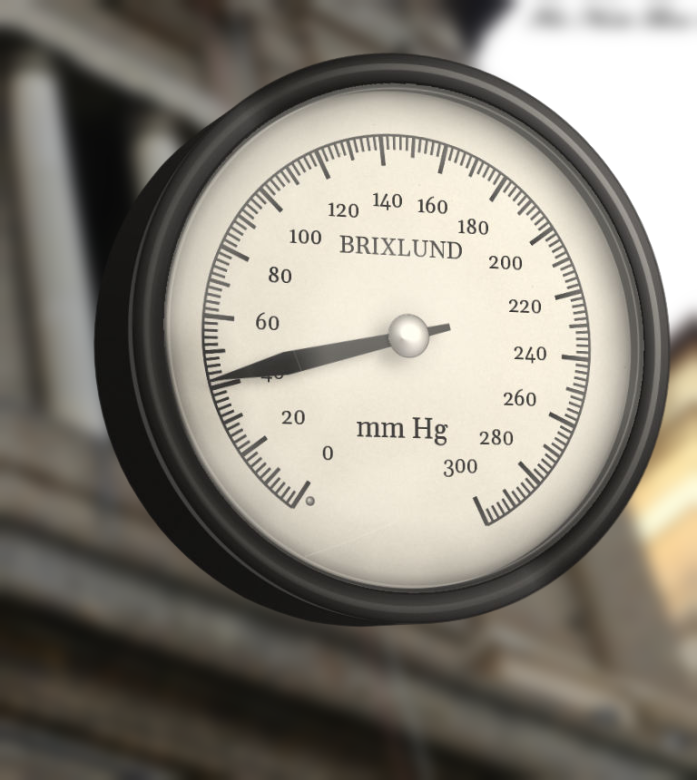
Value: 42 mmHg
